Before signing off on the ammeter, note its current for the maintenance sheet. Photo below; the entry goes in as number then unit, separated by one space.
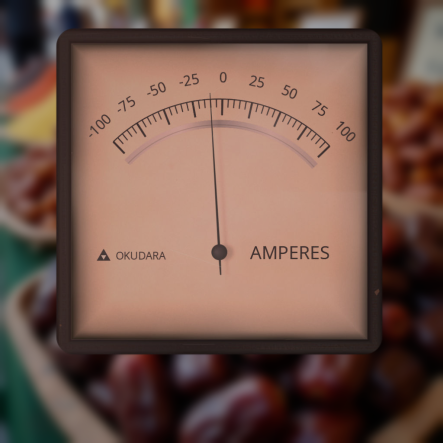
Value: -10 A
